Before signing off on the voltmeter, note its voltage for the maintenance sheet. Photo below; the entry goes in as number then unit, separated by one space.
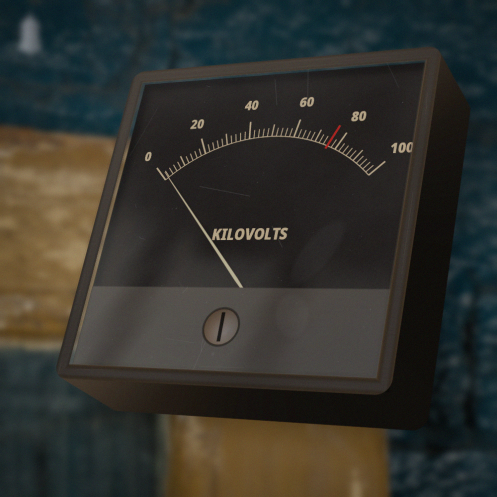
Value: 2 kV
